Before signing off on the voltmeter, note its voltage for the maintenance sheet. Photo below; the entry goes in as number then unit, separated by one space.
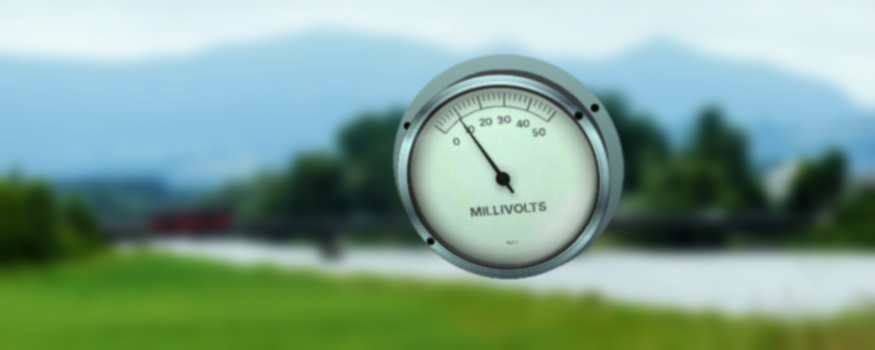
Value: 10 mV
